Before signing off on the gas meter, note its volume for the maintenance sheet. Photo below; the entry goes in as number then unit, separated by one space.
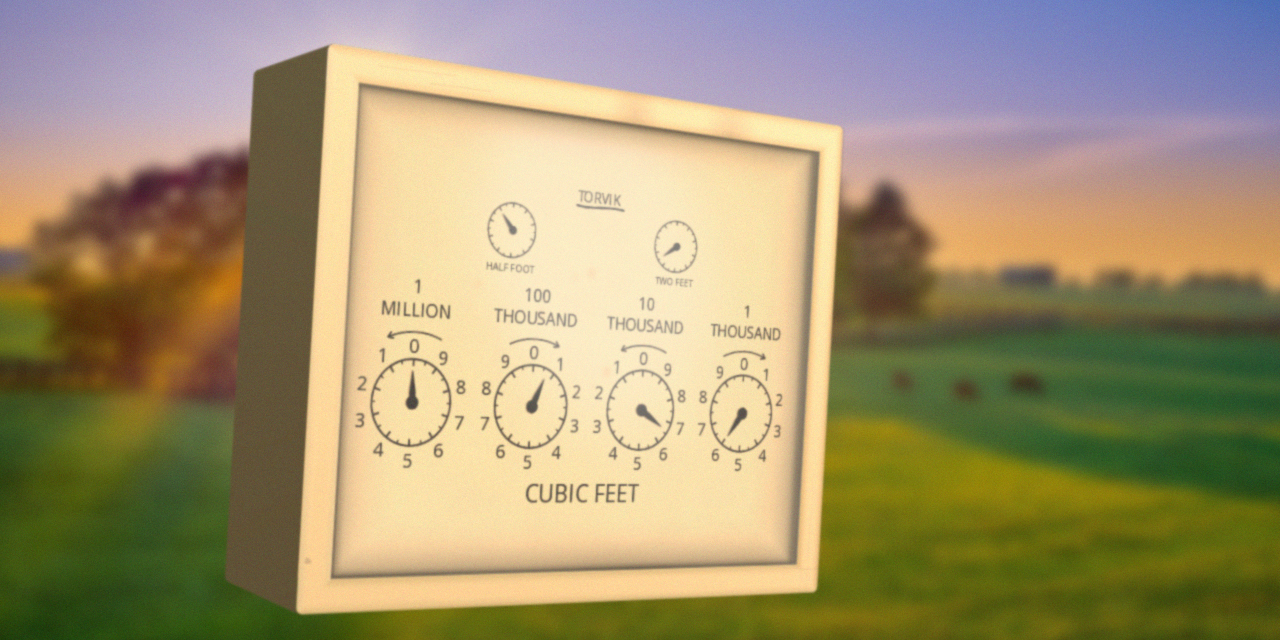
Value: 6600 ft³
